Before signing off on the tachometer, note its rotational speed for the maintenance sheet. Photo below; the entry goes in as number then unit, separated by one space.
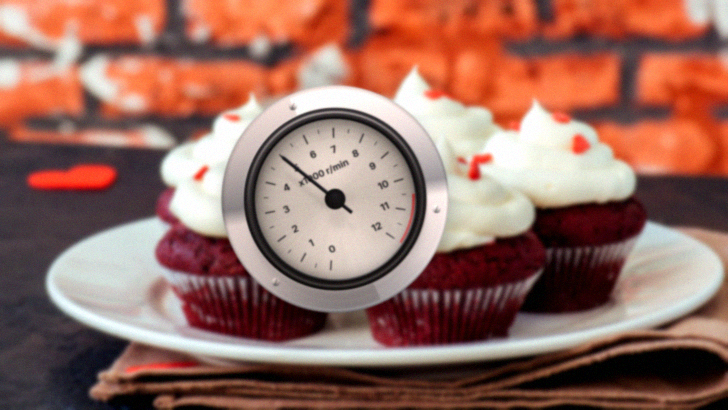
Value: 5000 rpm
